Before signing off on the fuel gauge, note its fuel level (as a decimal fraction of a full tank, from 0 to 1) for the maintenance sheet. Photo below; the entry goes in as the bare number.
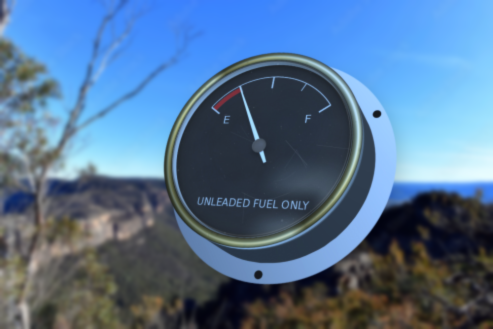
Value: 0.25
